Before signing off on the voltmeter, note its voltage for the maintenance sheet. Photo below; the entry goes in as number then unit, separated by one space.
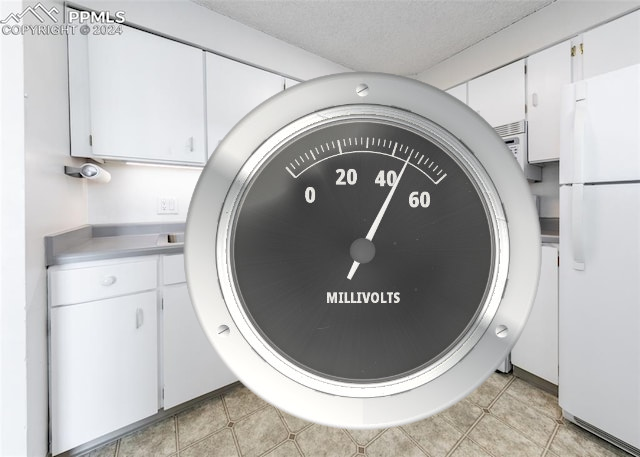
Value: 46 mV
